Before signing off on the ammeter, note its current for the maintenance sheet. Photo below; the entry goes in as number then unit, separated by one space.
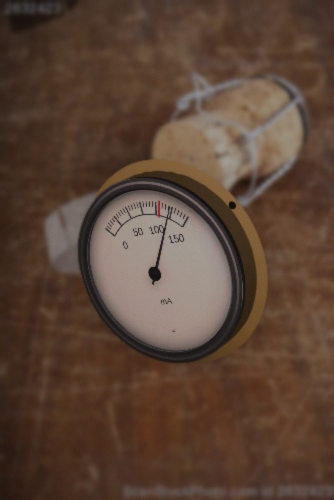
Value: 125 mA
